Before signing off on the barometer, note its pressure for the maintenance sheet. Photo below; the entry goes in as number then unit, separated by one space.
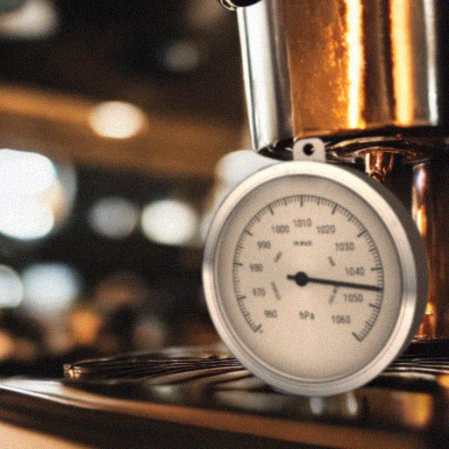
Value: 1045 hPa
